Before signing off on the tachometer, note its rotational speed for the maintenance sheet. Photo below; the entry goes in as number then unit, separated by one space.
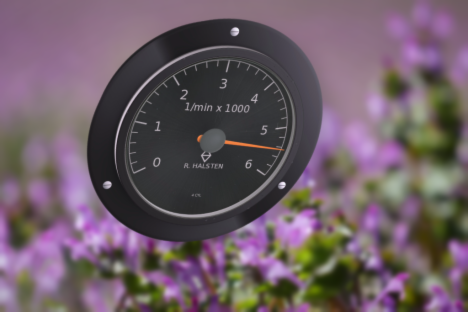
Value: 5400 rpm
